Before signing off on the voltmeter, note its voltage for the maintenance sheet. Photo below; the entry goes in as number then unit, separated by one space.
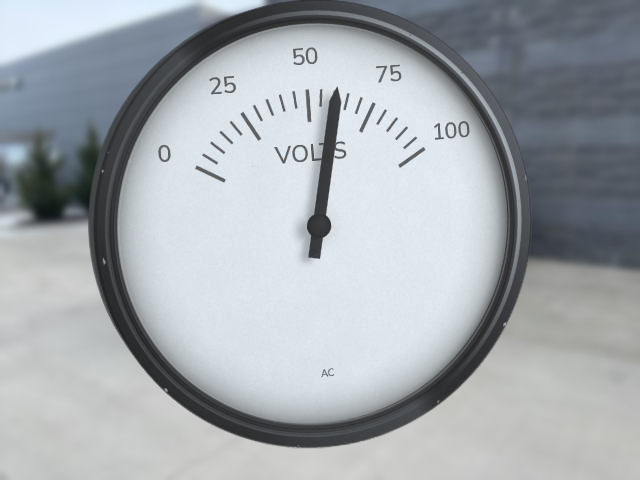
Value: 60 V
